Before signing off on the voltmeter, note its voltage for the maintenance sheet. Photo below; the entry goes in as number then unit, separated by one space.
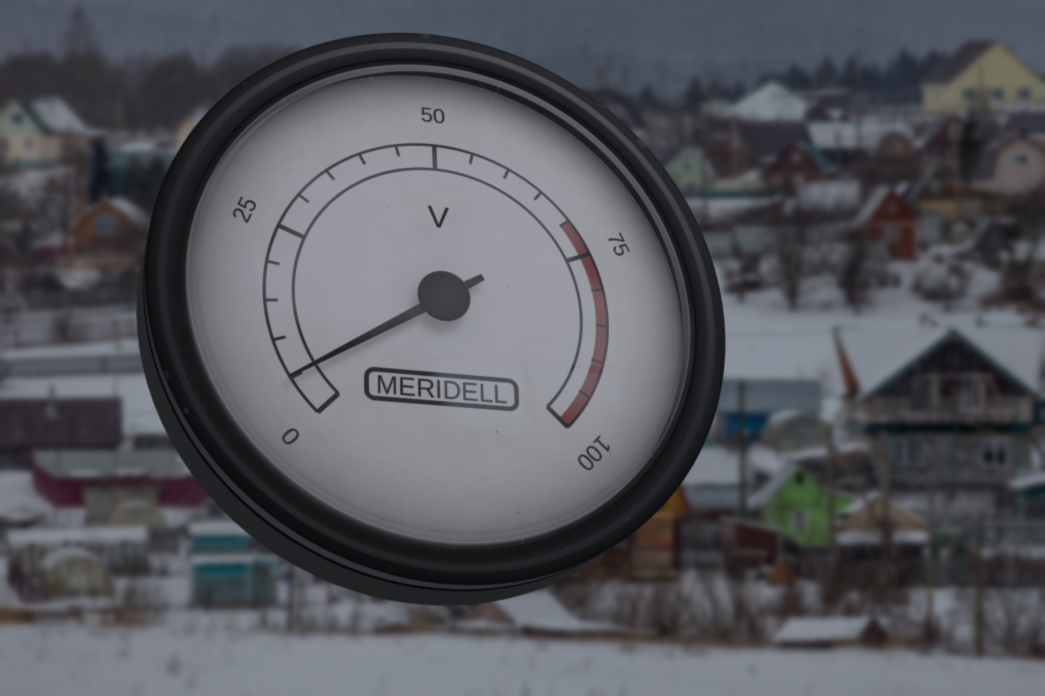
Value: 5 V
